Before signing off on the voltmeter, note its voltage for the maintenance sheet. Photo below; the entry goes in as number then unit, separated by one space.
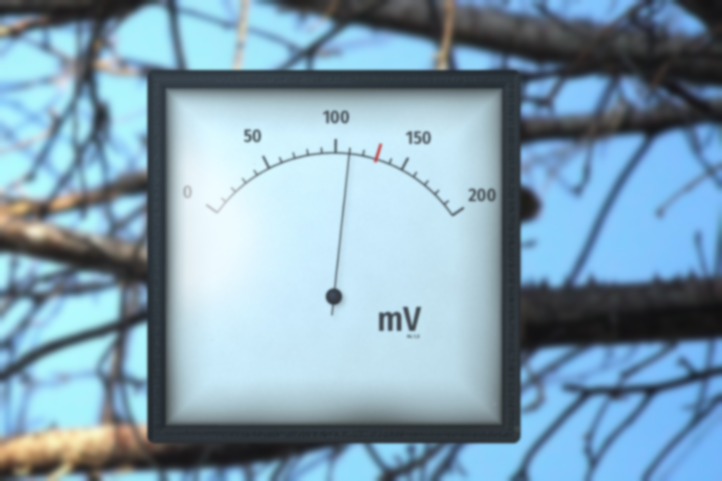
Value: 110 mV
